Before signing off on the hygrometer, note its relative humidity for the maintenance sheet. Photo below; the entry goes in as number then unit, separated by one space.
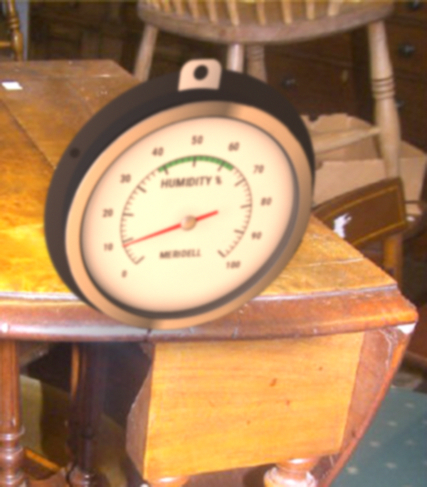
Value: 10 %
